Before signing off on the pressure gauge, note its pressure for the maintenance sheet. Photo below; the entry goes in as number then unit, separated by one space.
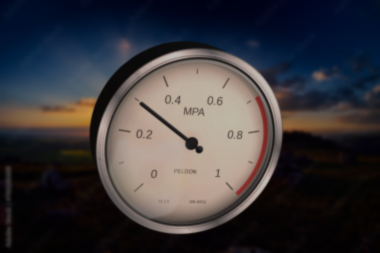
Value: 0.3 MPa
